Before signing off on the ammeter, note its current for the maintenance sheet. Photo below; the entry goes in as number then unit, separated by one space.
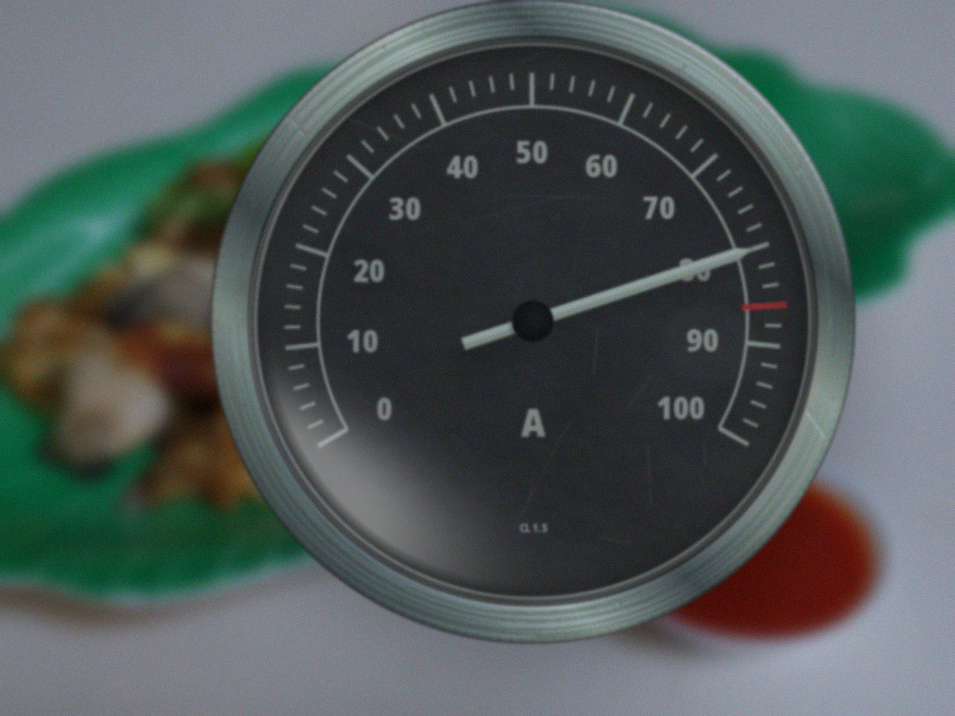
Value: 80 A
